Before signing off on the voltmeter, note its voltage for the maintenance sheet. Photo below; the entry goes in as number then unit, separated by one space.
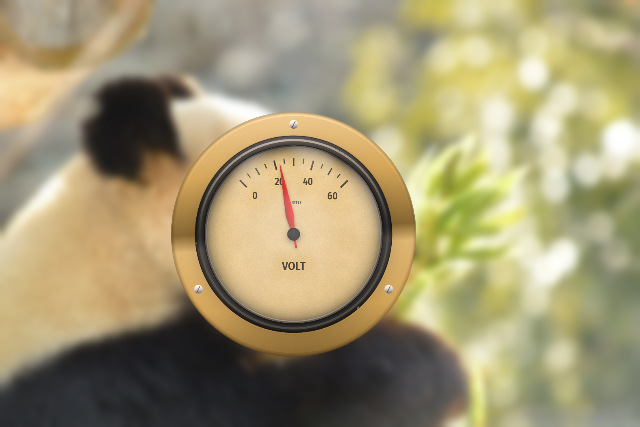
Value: 22.5 V
